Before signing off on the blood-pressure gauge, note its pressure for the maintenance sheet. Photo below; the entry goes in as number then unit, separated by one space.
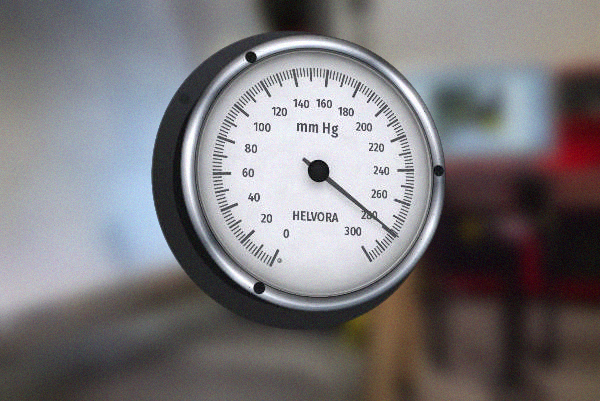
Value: 280 mmHg
